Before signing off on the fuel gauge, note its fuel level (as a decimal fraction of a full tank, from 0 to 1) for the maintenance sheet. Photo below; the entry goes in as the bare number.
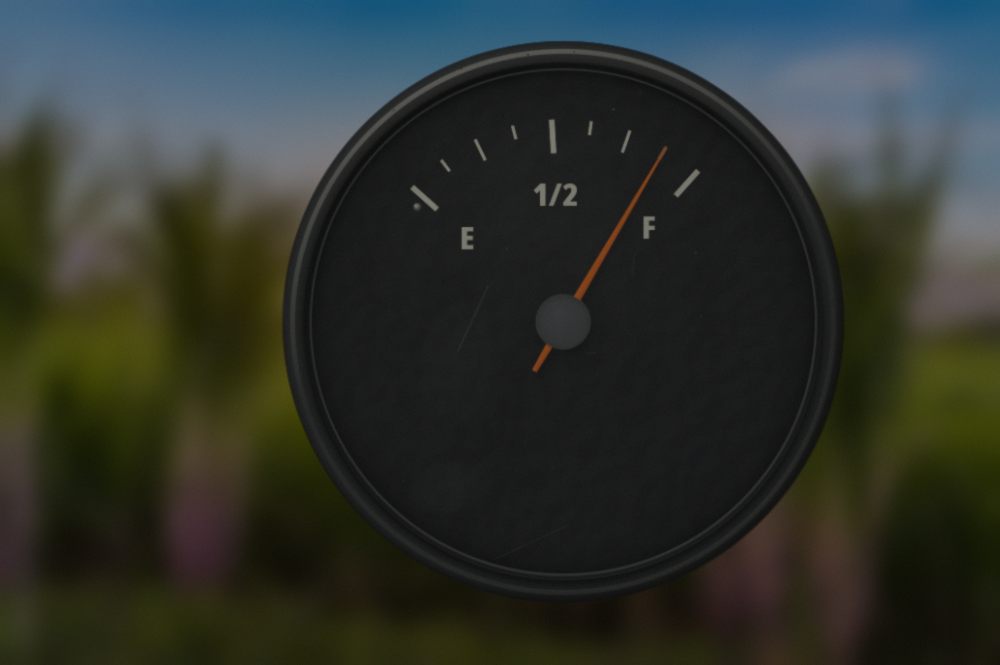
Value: 0.875
